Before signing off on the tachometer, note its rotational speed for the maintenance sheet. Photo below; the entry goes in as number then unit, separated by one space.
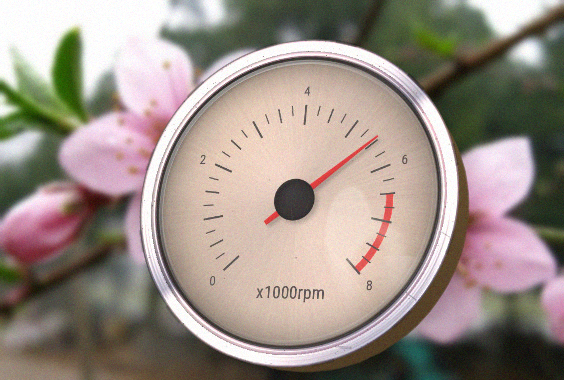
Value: 5500 rpm
